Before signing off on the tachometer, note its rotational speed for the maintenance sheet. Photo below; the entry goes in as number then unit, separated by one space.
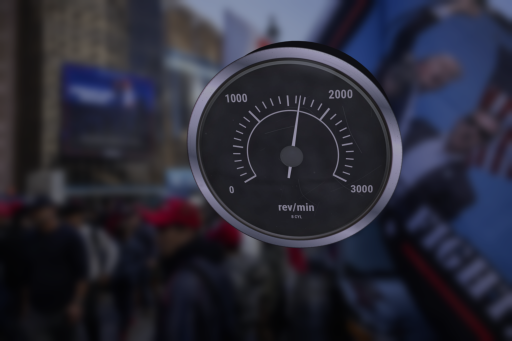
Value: 1650 rpm
